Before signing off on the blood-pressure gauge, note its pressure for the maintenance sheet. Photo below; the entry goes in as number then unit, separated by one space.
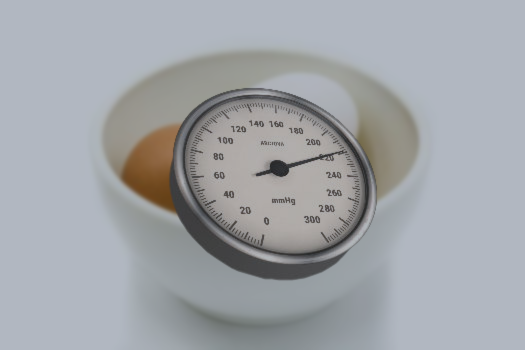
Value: 220 mmHg
